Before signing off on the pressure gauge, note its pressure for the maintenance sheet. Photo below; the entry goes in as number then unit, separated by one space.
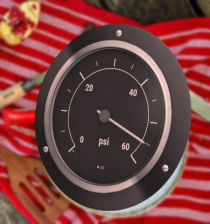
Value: 55 psi
